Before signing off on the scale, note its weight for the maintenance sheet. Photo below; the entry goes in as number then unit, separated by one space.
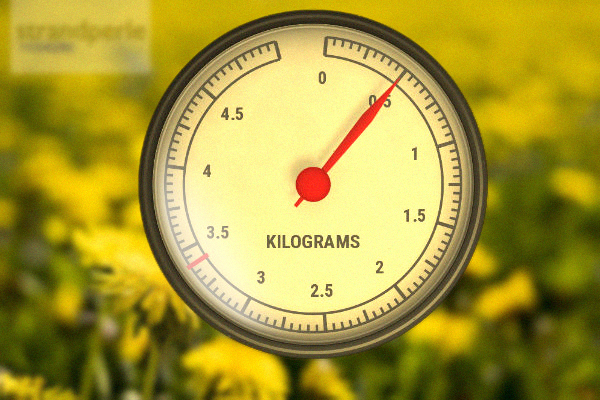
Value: 0.5 kg
